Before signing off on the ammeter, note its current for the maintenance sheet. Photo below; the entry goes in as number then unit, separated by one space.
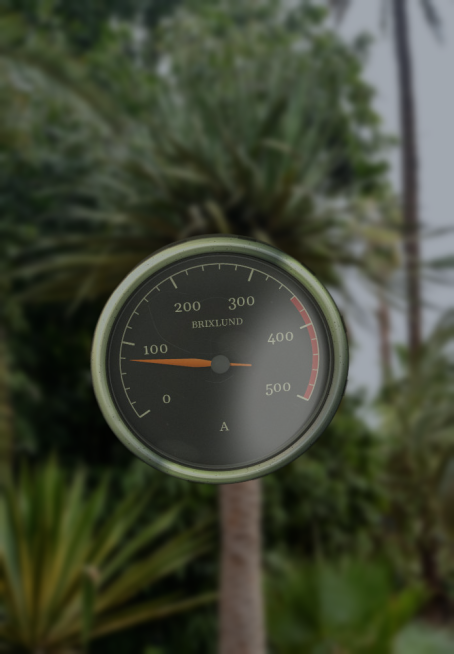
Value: 80 A
